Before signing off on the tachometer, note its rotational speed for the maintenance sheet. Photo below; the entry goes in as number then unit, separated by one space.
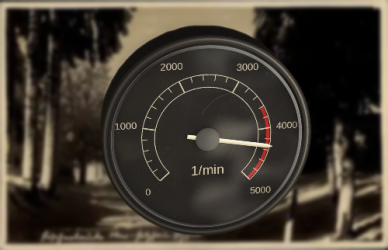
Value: 4300 rpm
